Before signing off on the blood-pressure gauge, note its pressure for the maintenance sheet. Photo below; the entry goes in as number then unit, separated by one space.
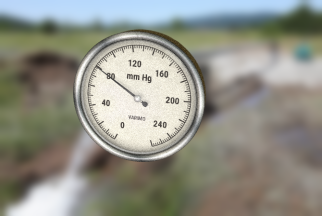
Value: 80 mmHg
